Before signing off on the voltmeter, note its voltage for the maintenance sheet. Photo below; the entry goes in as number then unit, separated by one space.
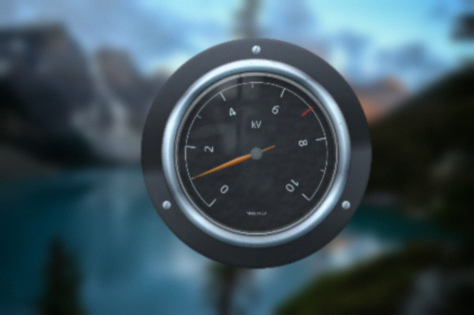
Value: 1 kV
